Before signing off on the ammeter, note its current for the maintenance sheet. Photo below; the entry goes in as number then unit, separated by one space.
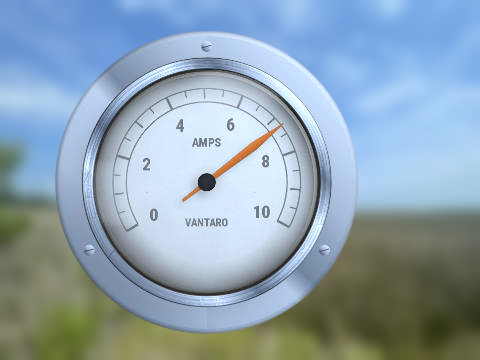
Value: 7.25 A
